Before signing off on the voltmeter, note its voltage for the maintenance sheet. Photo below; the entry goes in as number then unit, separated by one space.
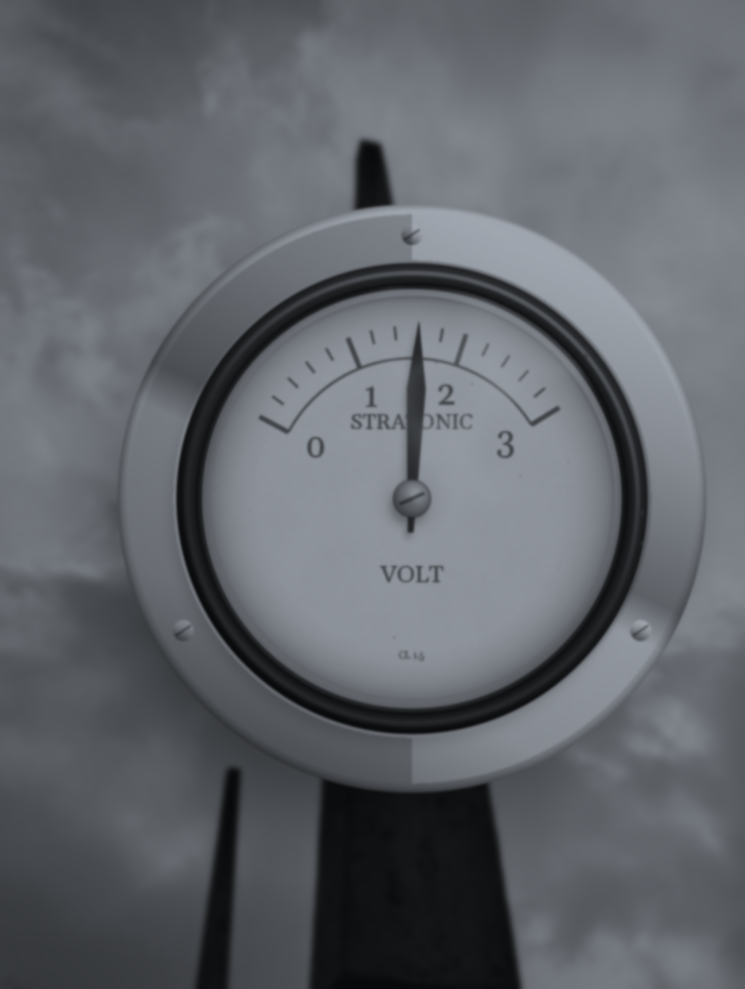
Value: 1.6 V
